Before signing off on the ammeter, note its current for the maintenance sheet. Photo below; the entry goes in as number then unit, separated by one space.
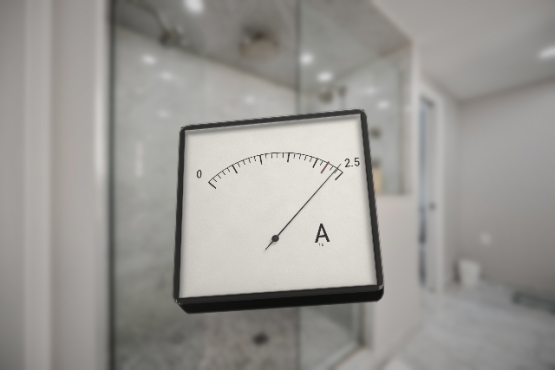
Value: 2.4 A
